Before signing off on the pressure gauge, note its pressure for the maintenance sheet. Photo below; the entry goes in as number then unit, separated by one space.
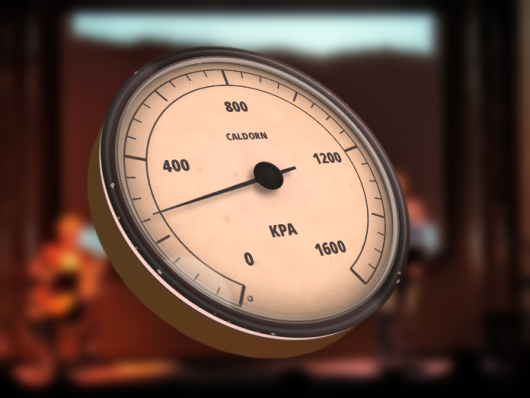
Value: 250 kPa
